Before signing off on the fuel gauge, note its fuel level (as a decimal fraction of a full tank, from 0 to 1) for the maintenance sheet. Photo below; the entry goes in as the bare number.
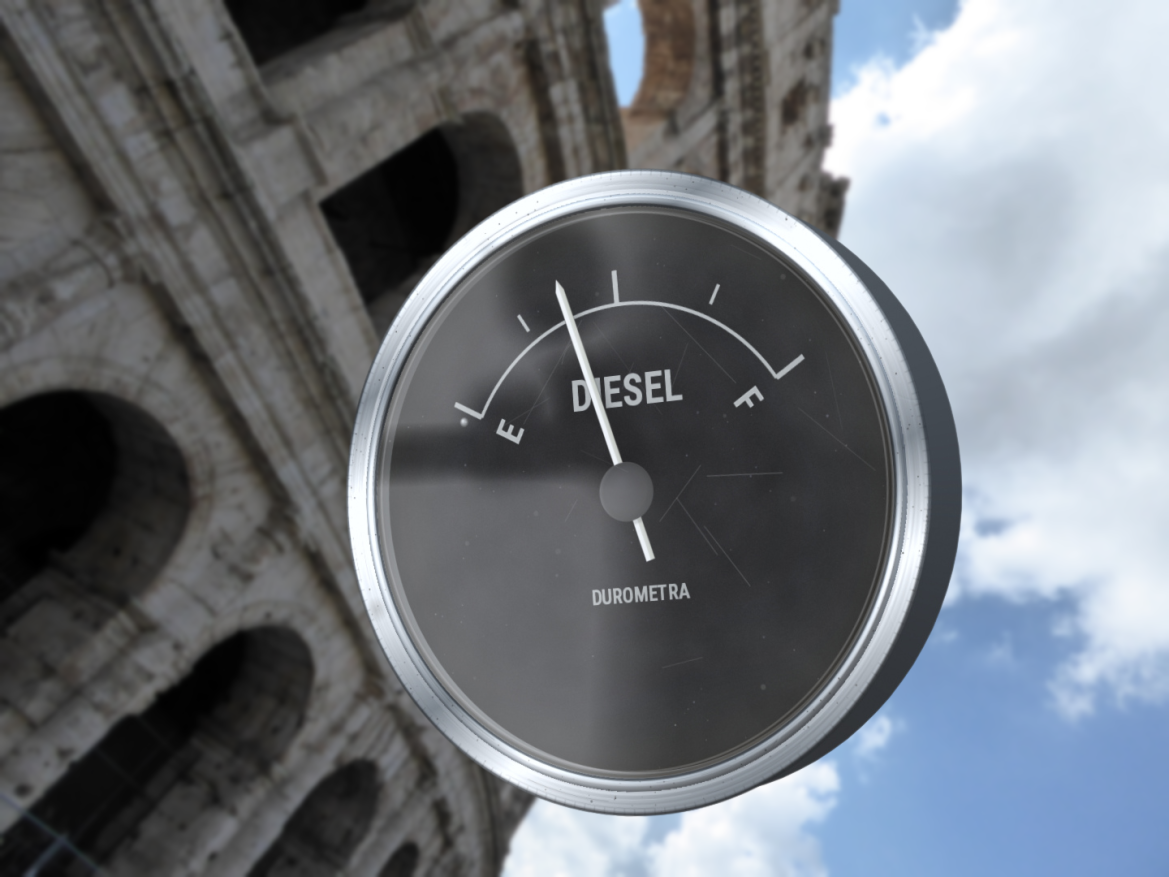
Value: 0.375
